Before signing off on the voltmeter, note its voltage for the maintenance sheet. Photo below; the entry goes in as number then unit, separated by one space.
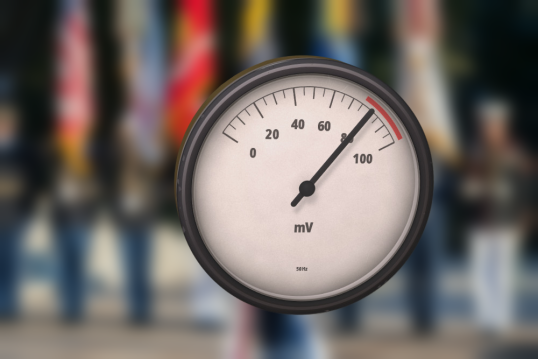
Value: 80 mV
